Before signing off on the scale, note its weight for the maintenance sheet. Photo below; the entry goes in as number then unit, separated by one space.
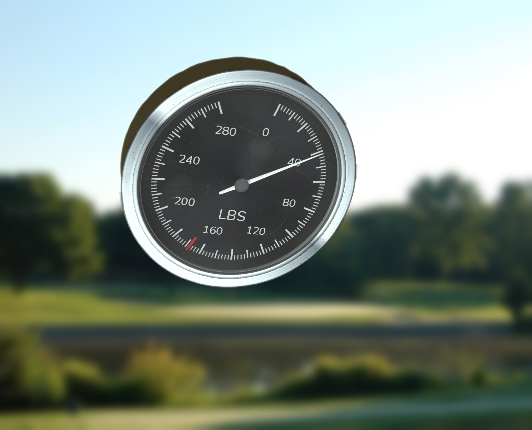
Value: 40 lb
